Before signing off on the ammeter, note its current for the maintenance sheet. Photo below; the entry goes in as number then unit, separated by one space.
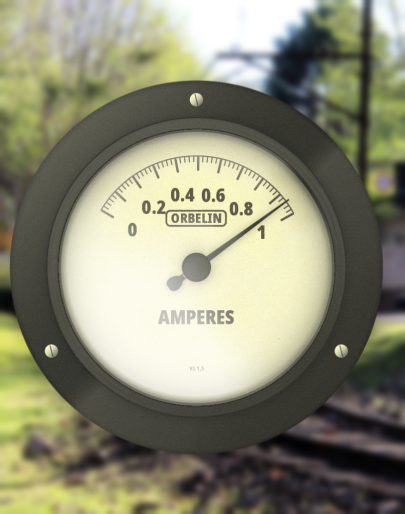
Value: 0.94 A
